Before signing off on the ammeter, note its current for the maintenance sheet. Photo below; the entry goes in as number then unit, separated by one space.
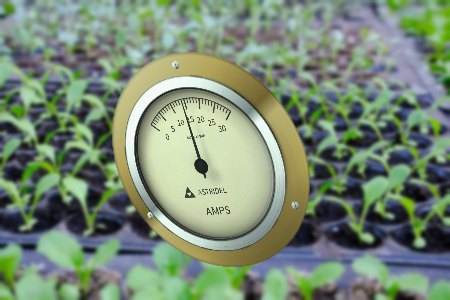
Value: 15 A
